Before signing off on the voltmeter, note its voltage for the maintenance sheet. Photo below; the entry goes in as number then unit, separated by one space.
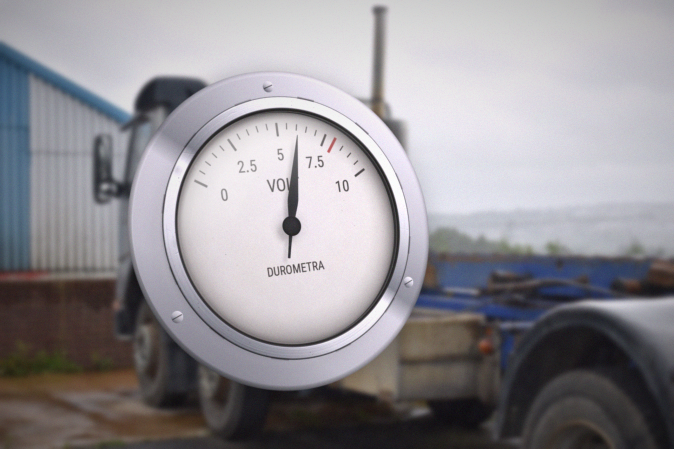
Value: 6 V
